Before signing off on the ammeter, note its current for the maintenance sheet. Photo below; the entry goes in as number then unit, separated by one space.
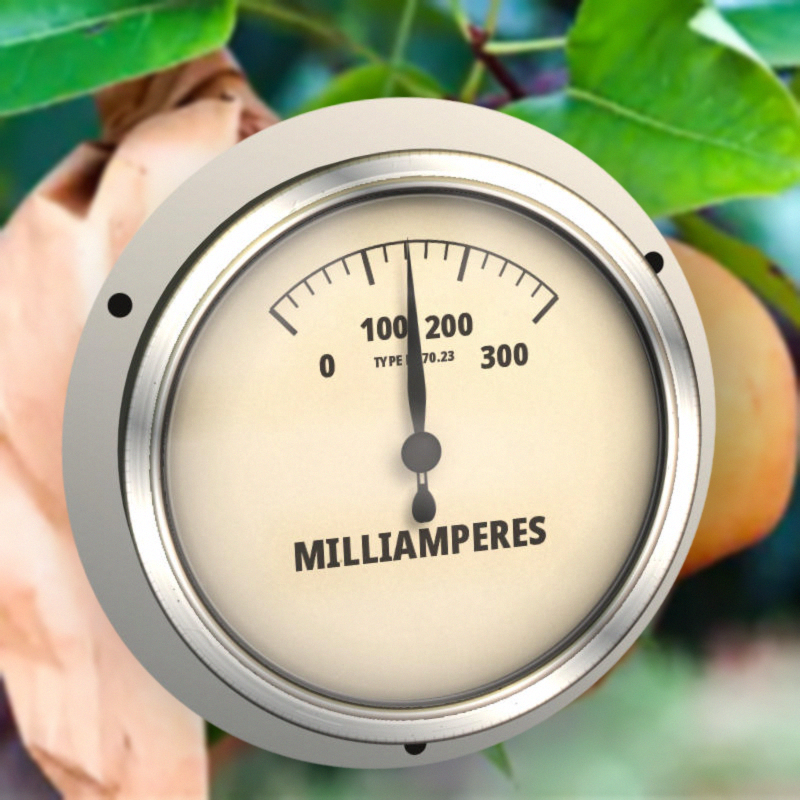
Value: 140 mA
